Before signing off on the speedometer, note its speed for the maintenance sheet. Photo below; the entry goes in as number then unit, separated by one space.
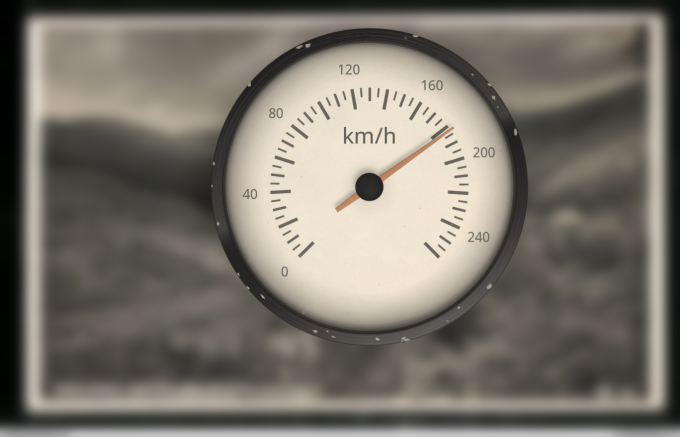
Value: 182.5 km/h
